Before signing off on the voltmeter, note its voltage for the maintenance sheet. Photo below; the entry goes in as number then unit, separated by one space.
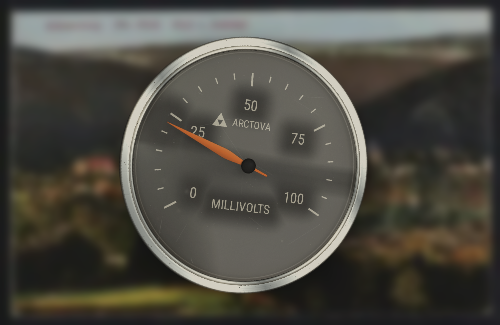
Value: 22.5 mV
